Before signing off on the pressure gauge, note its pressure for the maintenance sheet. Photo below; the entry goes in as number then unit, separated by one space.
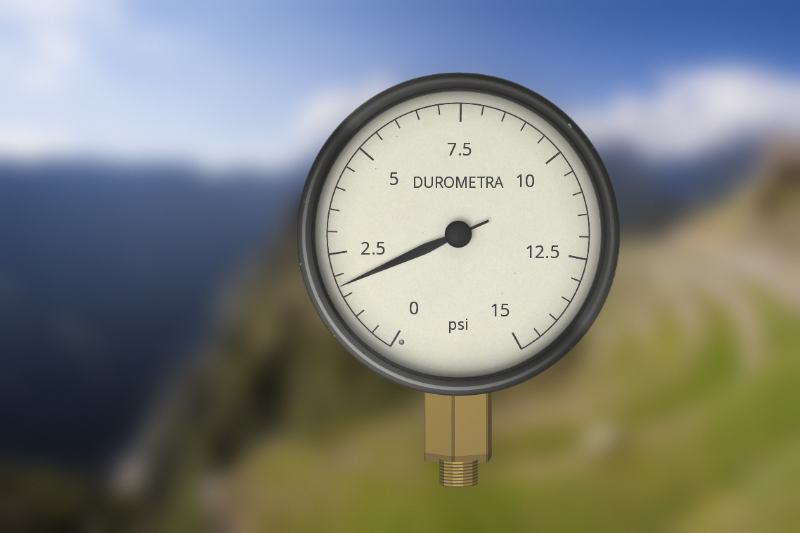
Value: 1.75 psi
